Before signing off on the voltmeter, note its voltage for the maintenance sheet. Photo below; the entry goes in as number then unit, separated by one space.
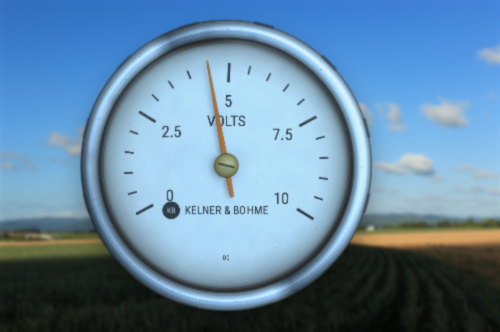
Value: 4.5 V
